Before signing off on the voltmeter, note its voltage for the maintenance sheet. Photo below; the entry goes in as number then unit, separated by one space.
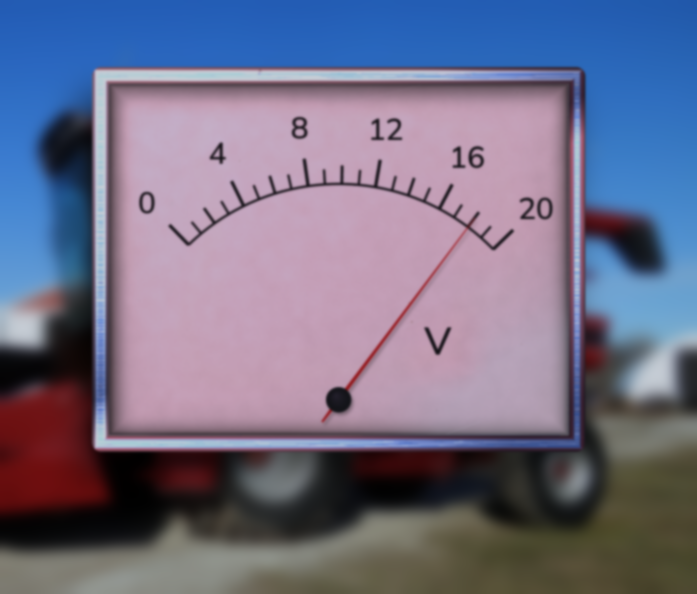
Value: 18 V
